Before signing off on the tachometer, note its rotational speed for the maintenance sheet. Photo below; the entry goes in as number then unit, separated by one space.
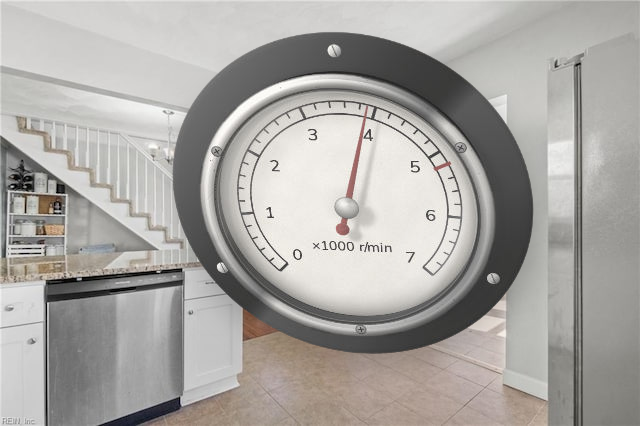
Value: 3900 rpm
